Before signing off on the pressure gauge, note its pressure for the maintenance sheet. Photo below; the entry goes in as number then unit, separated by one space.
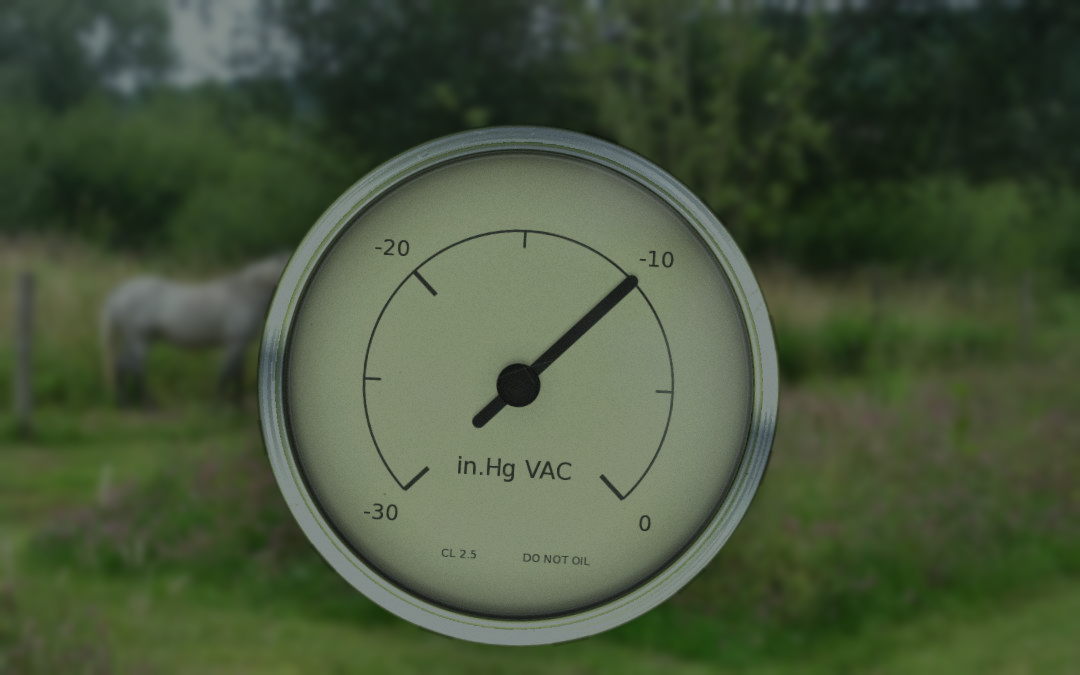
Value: -10 inHg
